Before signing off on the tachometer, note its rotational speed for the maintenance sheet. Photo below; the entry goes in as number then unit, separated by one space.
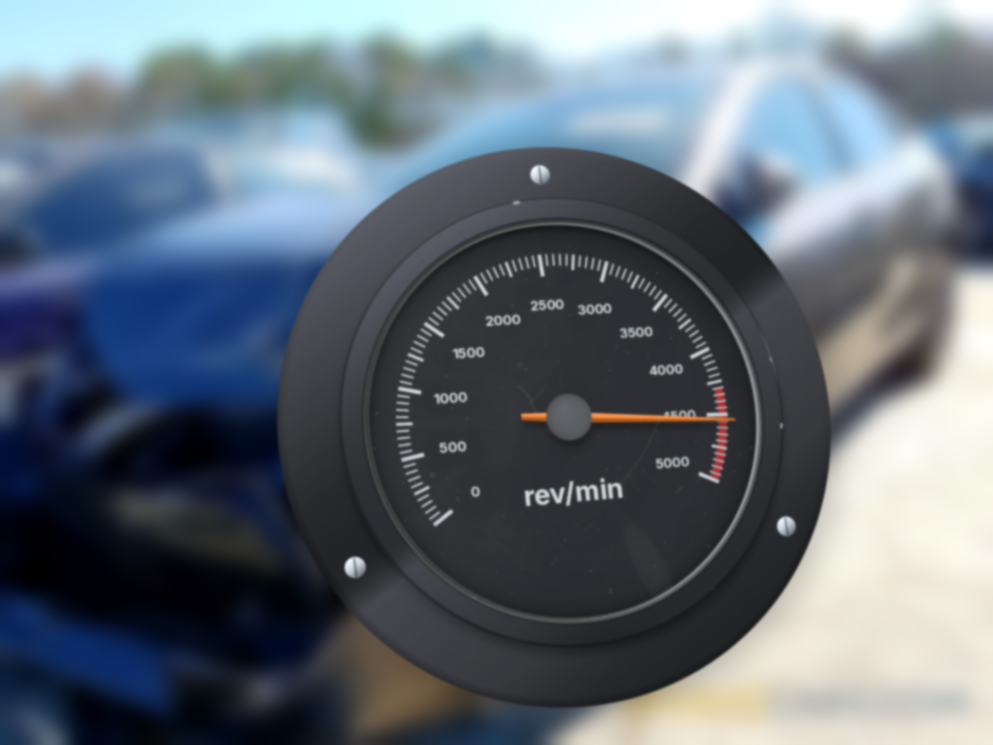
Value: 4550 rpm
